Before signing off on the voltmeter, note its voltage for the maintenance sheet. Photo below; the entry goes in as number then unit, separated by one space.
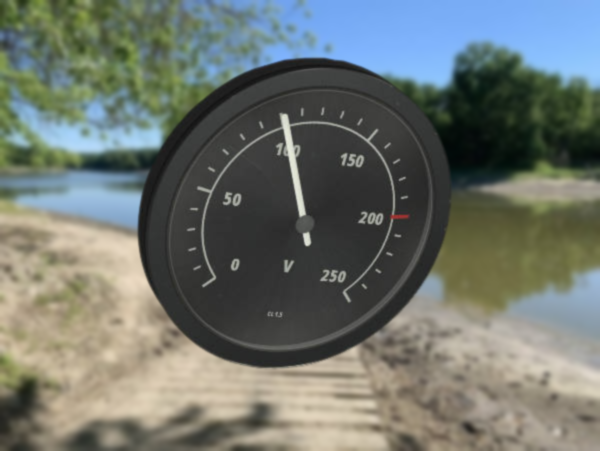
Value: 100 V
